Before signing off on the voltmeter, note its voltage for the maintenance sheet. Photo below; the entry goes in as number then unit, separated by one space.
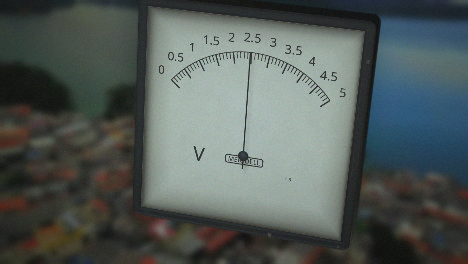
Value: 2.5 V
